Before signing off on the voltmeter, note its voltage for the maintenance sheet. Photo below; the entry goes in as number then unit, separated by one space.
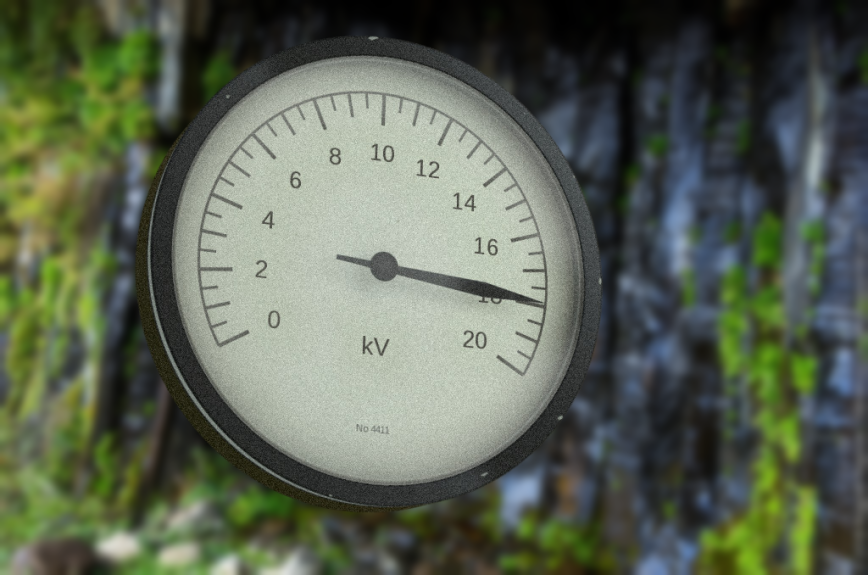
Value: 18 kV
